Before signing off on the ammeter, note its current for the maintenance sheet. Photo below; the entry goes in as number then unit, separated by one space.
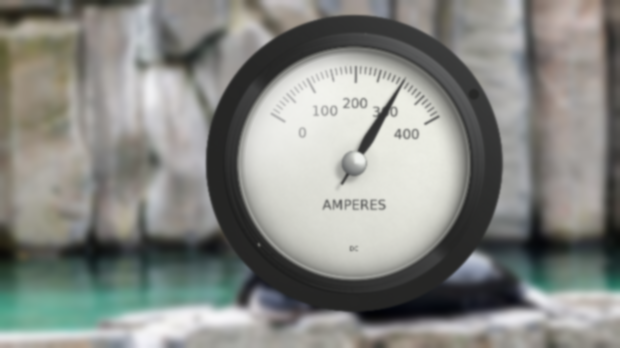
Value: 300 A
